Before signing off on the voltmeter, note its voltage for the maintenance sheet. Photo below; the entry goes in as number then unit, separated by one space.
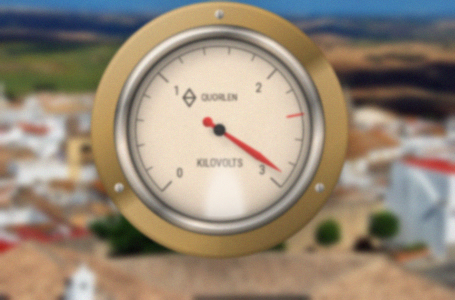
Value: 2.9 kV
